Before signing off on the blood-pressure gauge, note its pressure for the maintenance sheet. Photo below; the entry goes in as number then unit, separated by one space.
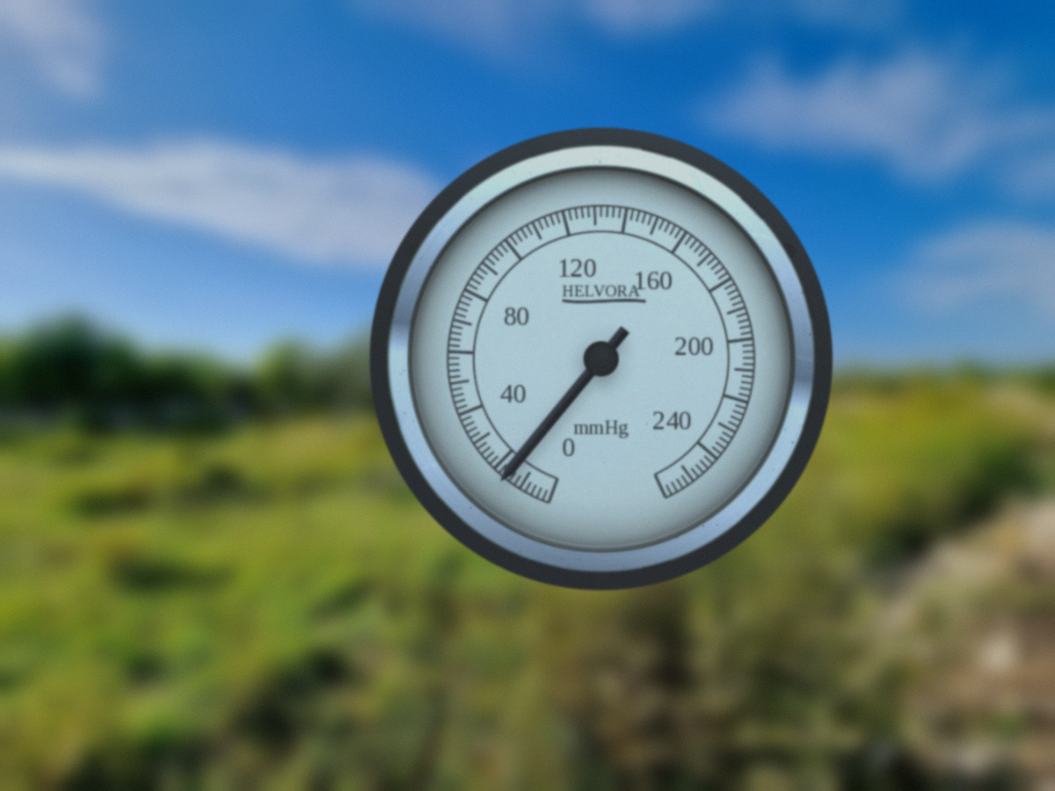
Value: 16 mmHg
